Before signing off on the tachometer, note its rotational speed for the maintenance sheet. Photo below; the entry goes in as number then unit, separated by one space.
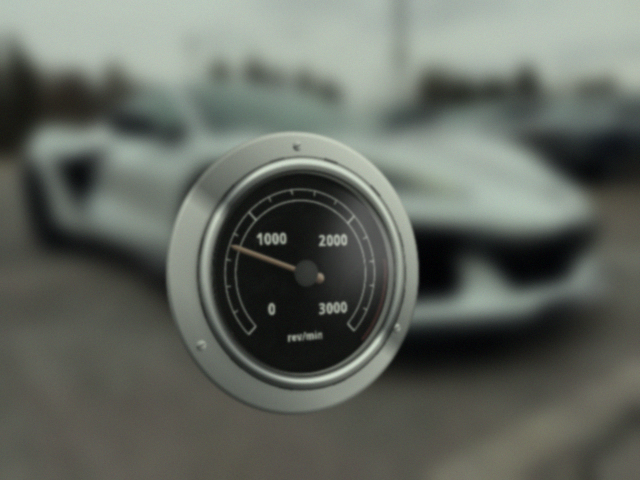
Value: 700 rpm
